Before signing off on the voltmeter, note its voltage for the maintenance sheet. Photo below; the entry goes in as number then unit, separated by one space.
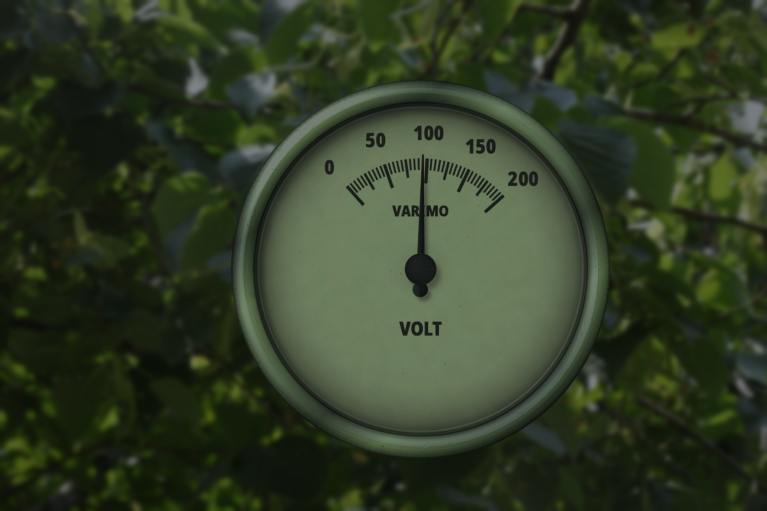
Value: 95 V
